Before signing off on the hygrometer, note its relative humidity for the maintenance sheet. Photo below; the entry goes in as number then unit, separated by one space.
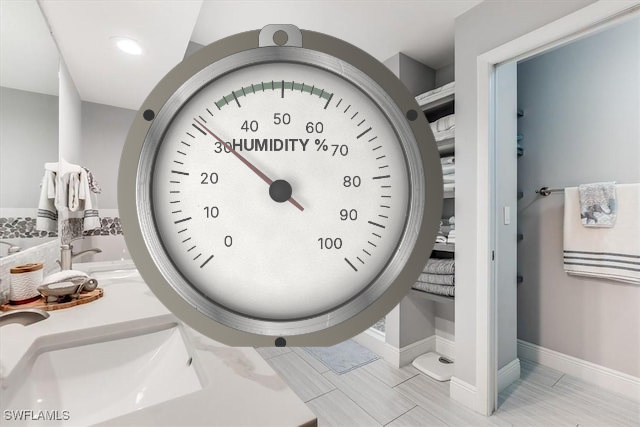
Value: 31 %
